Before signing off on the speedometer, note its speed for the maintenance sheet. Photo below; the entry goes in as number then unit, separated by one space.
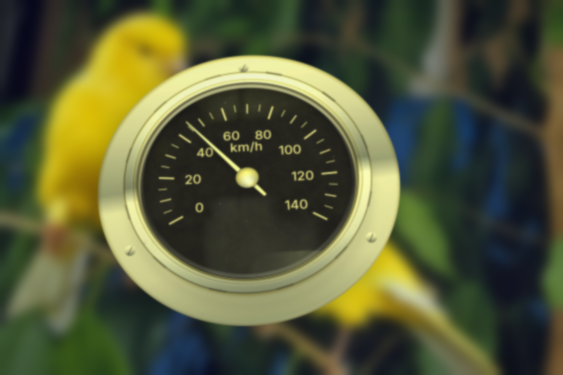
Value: 45 km/h
